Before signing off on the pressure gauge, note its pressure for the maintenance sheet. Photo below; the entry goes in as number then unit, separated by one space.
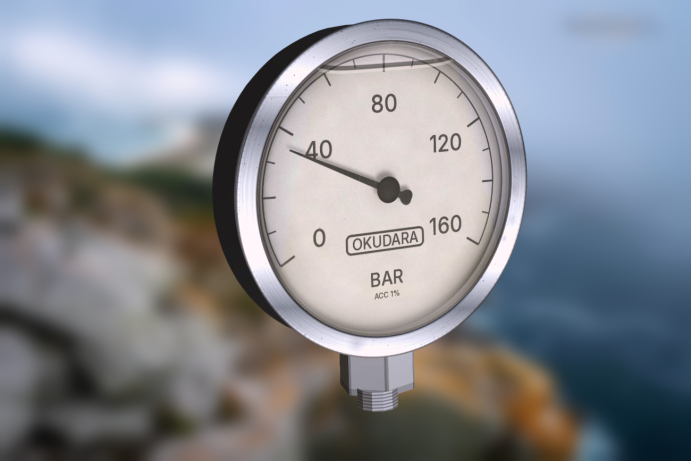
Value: 35 bar
